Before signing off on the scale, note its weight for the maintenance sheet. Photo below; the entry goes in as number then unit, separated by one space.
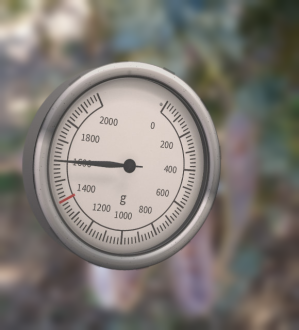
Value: 1600 g
